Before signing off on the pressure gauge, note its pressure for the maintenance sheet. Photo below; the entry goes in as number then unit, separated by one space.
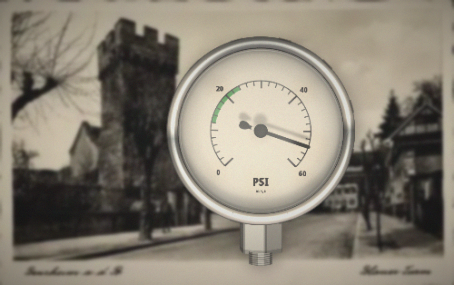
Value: 54 psi
